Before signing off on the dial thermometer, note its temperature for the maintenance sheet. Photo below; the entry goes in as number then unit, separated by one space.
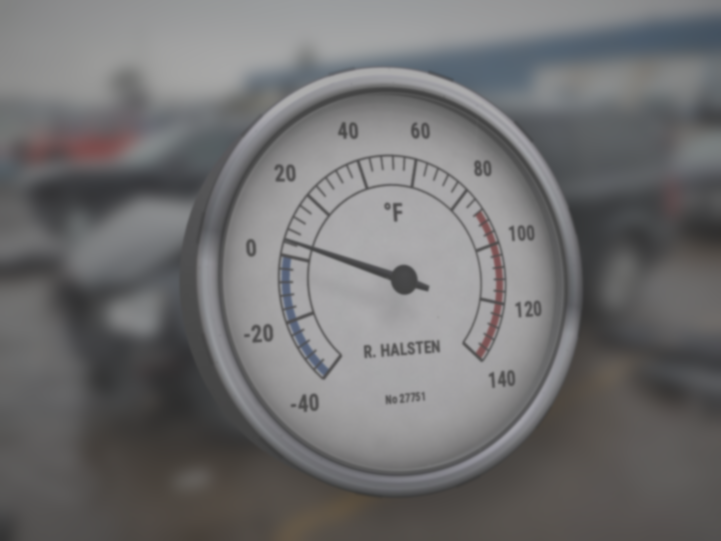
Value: 4 °F
